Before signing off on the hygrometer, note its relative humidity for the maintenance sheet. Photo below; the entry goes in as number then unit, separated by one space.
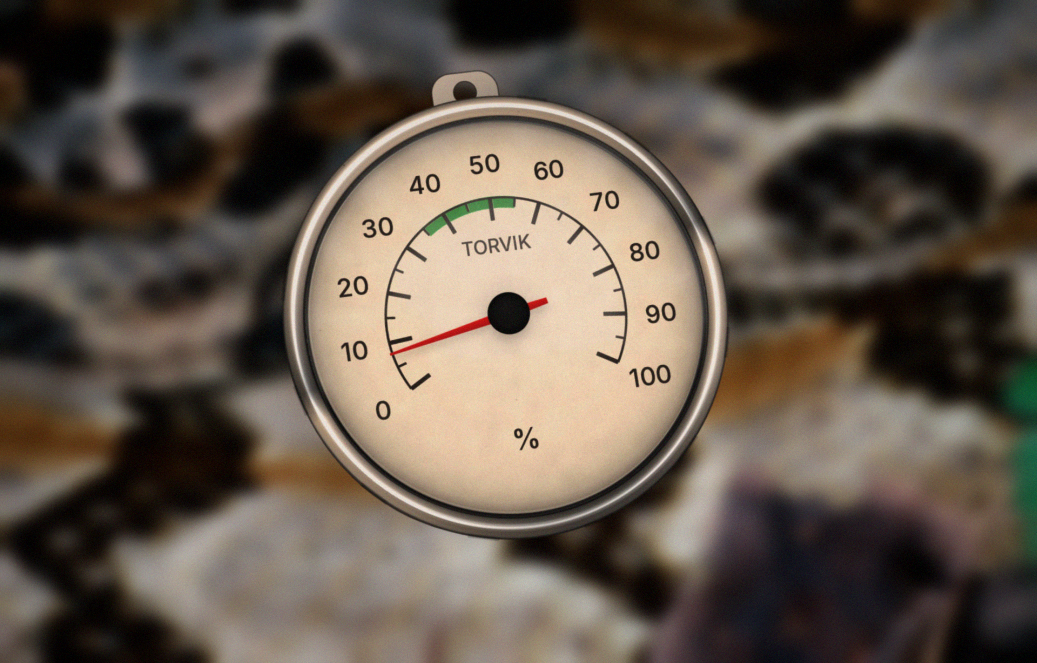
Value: 7.5 %
